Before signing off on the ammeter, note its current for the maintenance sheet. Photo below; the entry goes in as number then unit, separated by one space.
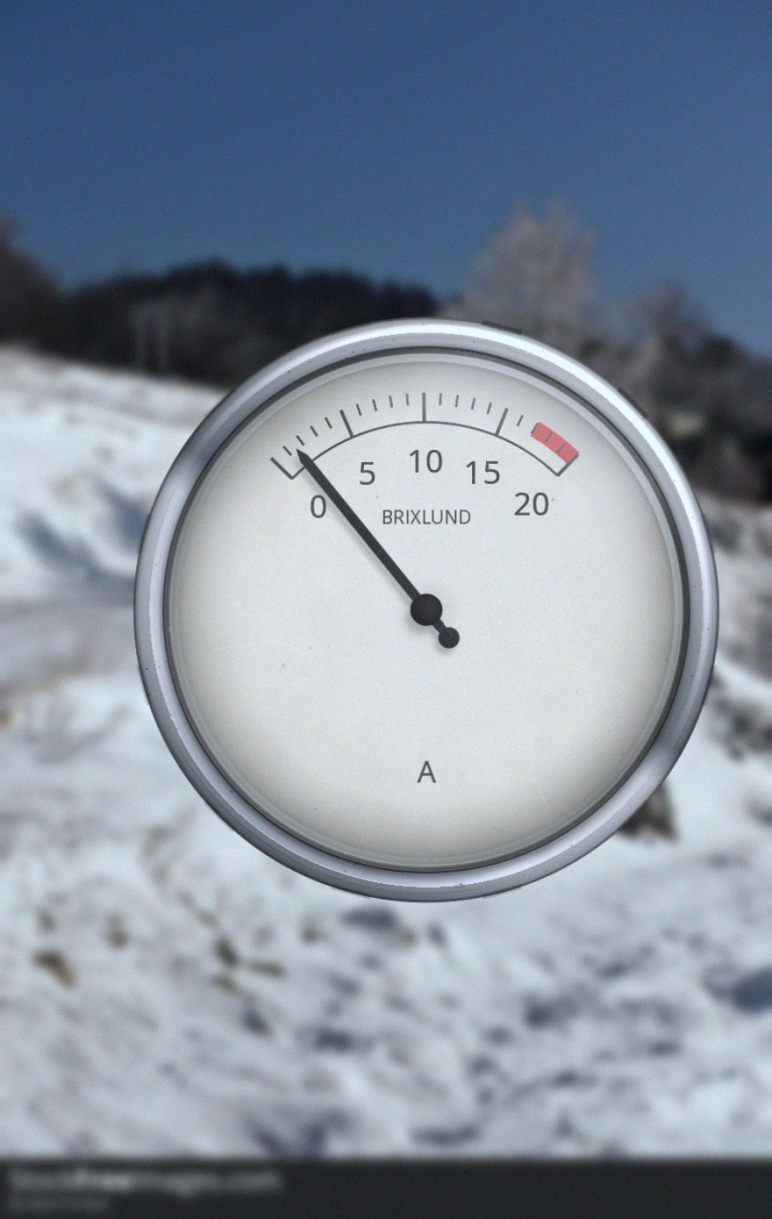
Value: 1.5 A
